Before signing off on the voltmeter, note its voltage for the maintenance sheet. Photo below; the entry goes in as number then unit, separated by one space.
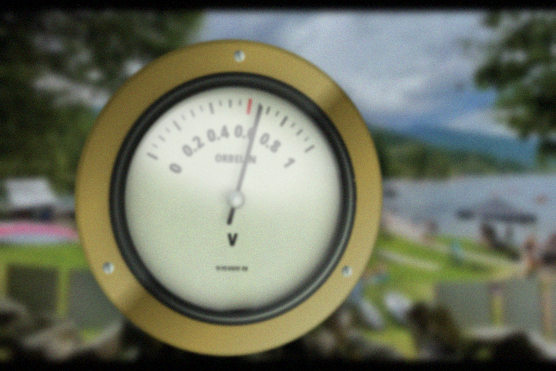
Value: 0.65 V
